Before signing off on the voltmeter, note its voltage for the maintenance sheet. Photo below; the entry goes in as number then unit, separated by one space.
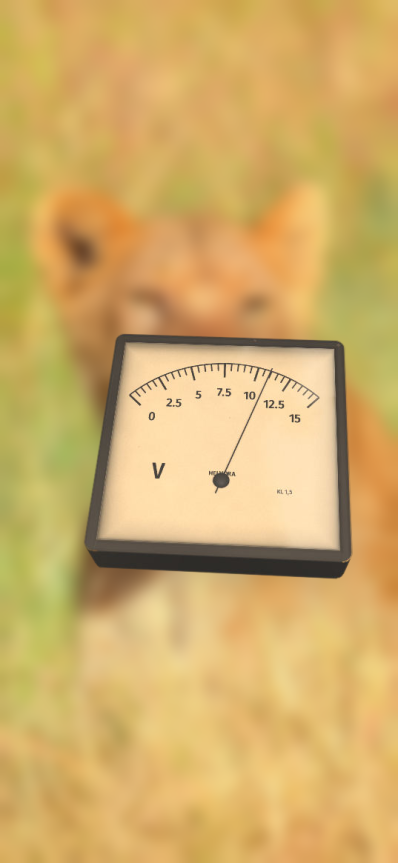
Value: 11 V
